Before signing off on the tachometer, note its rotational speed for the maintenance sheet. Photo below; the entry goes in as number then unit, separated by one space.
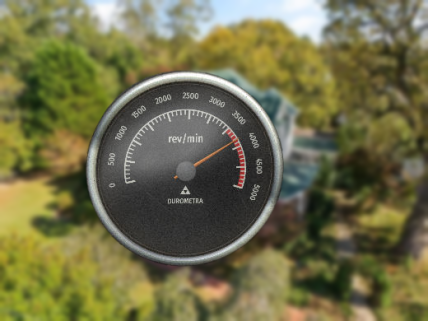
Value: 3800 rpm
